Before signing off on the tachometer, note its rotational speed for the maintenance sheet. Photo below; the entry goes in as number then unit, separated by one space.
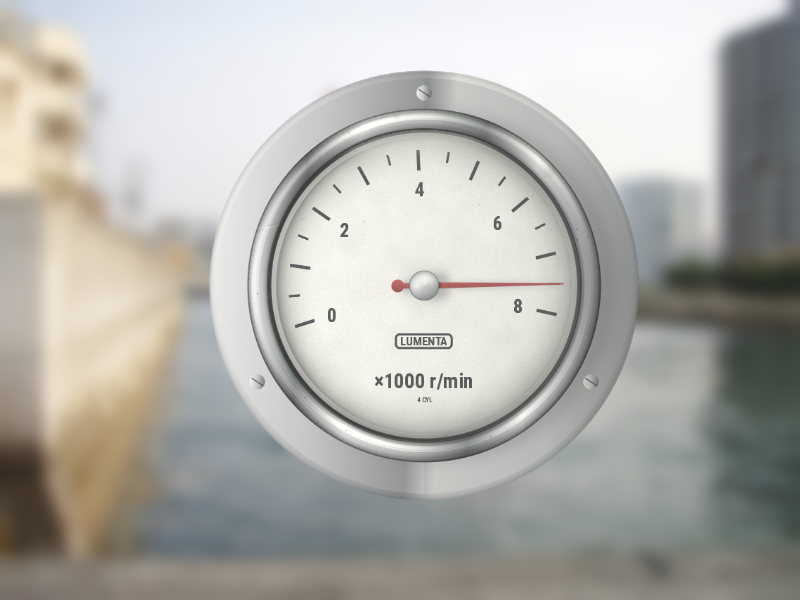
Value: 7500 rpm
